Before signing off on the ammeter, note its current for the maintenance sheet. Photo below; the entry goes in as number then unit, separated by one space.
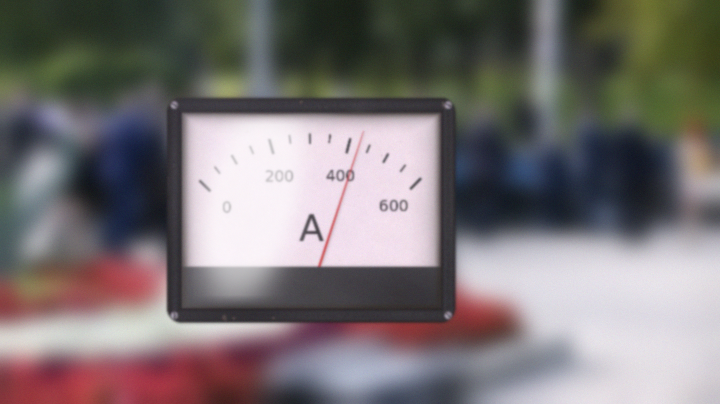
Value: 425 A
